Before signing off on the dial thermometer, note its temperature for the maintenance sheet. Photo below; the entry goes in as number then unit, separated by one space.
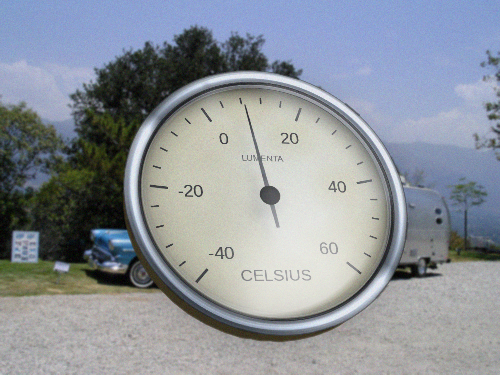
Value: 8 °C
